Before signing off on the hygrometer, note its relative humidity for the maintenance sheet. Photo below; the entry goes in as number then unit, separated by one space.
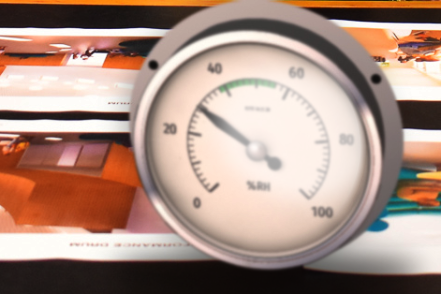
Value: 30 %
